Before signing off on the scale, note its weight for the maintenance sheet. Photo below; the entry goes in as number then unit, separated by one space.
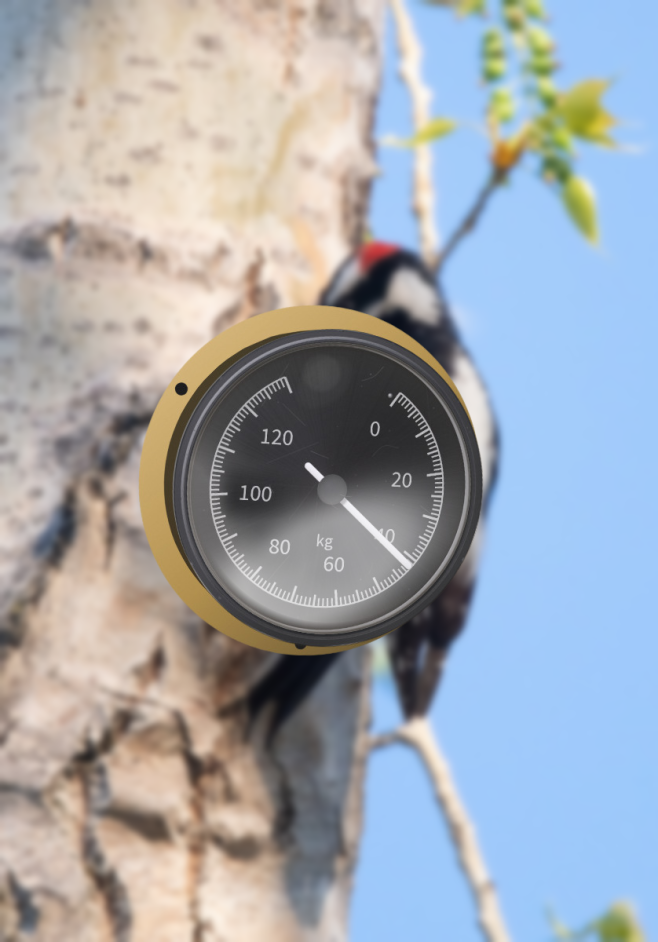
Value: 42 kg
